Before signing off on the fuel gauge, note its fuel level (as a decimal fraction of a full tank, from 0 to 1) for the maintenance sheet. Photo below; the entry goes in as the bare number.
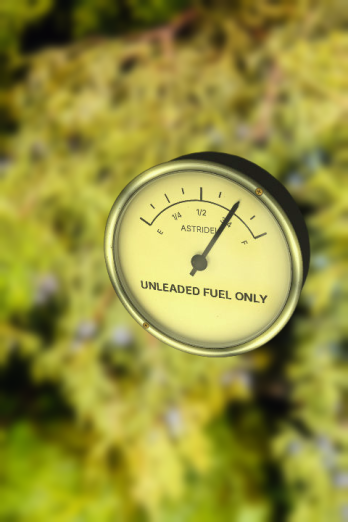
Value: 0.75
